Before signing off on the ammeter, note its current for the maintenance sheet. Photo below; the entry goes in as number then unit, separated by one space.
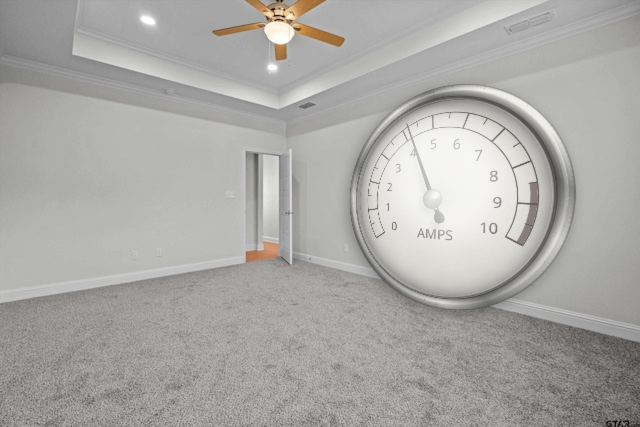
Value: 4.25 A
